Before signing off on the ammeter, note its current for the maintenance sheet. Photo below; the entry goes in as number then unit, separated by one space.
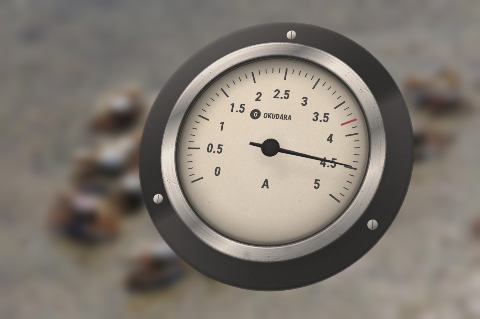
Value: 4.5 A
